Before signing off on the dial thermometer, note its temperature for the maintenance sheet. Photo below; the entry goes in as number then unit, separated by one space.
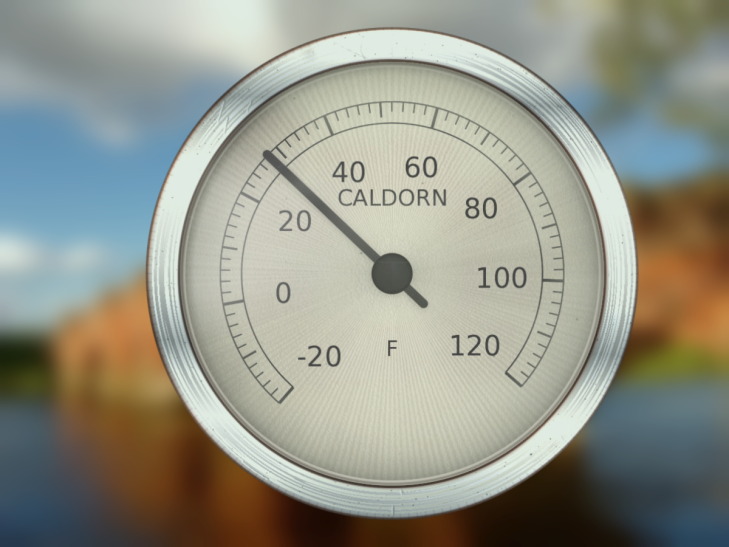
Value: 28 °F
